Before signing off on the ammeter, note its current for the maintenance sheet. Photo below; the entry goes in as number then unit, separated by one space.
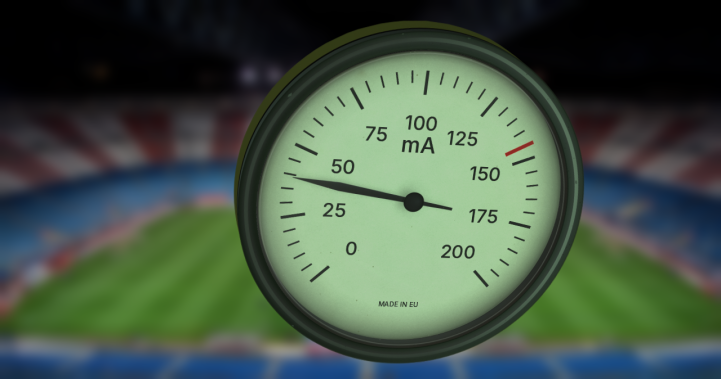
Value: 40 mA
